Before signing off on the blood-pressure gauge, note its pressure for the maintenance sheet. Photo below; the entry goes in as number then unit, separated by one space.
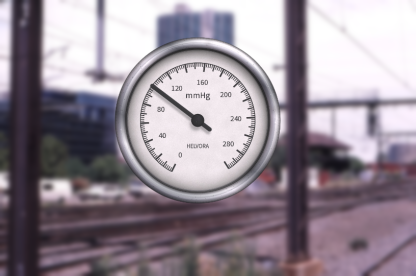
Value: 100 mmHg
